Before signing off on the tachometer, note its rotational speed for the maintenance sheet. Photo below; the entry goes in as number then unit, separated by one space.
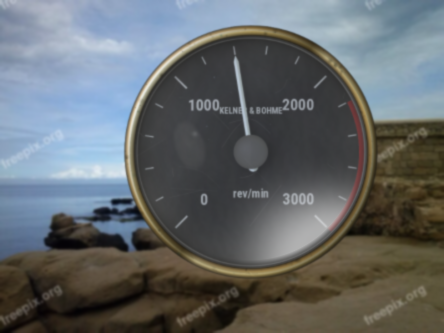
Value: 1400 rpm
